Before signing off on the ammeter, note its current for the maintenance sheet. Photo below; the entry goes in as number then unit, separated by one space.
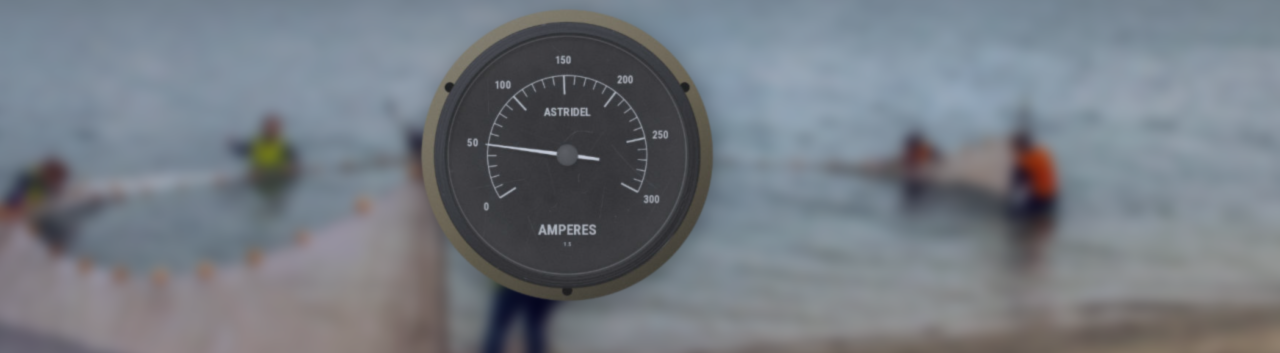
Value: 50 A
